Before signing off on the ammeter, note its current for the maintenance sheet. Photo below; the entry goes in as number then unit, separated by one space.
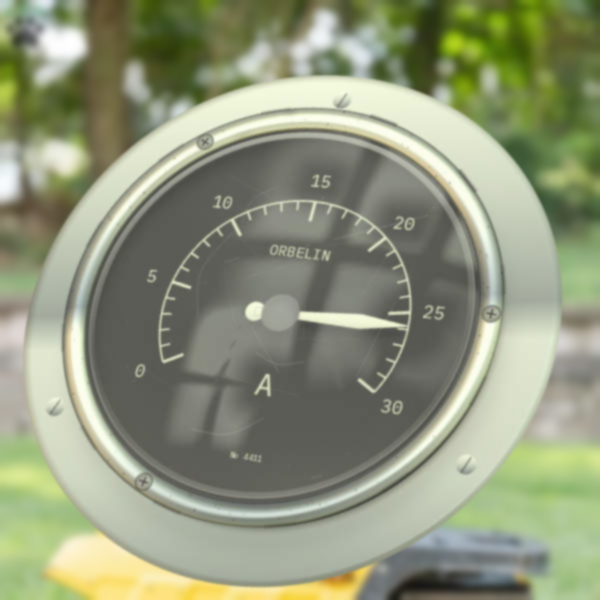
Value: 26 A
